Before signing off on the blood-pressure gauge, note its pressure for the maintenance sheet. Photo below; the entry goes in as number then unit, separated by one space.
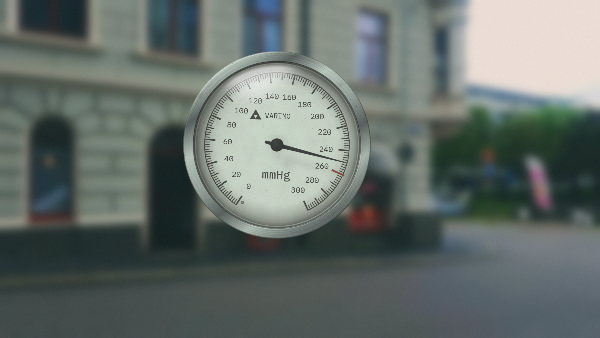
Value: 250 mmHg
